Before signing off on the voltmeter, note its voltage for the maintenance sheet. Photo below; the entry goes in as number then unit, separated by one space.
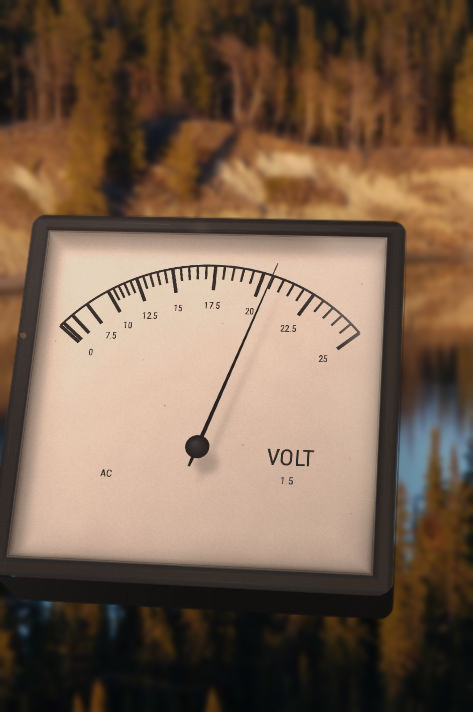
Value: 20.5 V
